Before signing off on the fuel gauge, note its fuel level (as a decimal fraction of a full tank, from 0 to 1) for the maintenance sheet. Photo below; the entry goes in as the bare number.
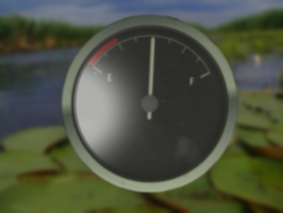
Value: 0.5
